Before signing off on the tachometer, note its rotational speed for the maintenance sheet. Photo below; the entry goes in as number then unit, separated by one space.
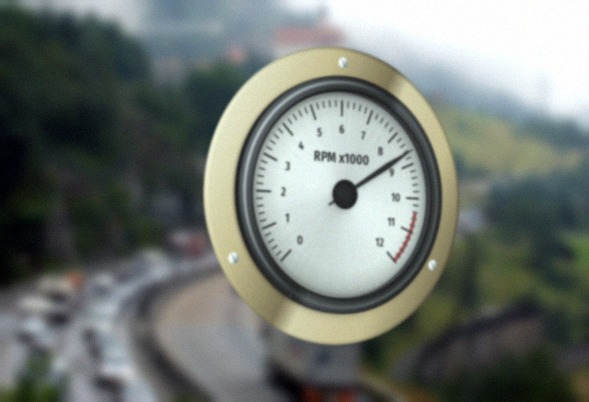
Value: 8600 rpm
